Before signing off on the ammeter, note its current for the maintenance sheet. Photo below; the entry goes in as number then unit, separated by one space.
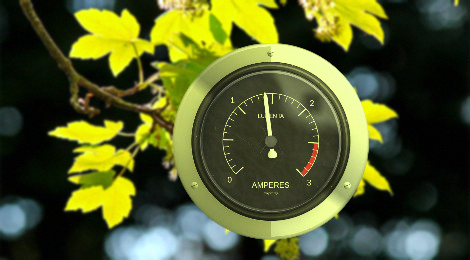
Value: 1.4 A
